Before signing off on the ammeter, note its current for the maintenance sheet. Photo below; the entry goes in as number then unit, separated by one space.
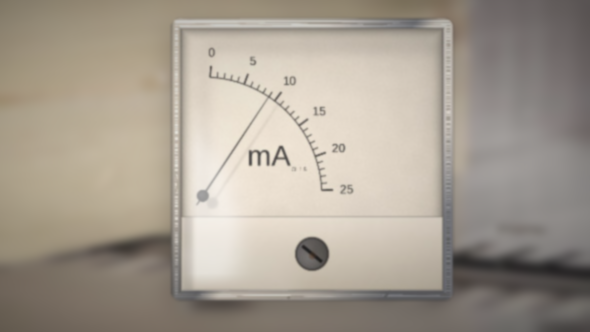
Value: 9 mA
